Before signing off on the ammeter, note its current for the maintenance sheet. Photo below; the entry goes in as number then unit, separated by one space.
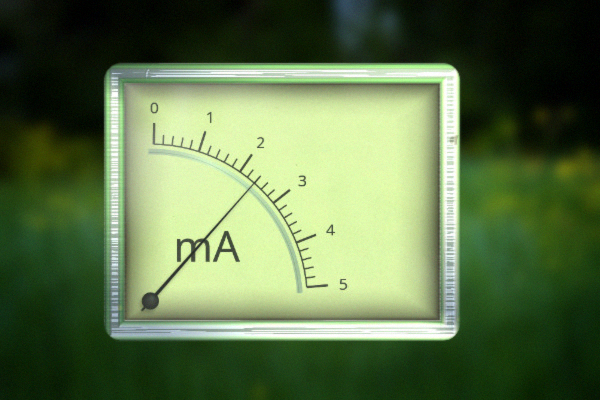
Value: 2.4 mA
